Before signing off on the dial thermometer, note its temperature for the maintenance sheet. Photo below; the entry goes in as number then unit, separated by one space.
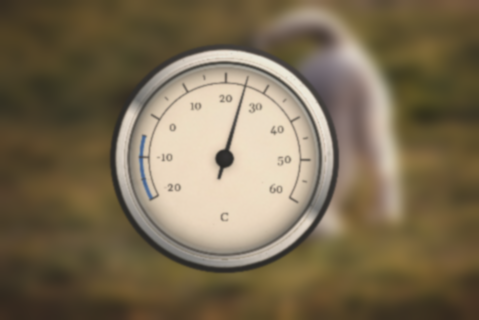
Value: 25 °C
